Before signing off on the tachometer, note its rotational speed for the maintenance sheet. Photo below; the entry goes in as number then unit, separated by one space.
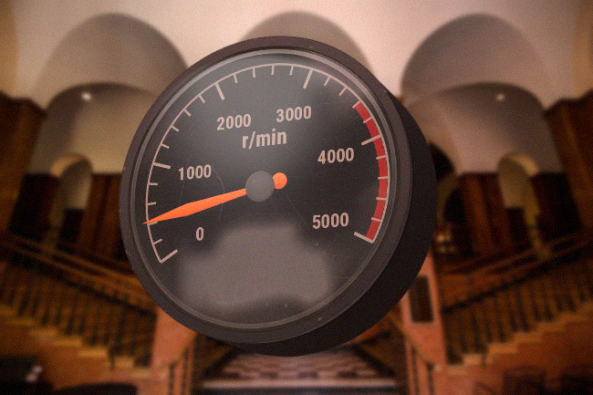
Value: 400 rpm
